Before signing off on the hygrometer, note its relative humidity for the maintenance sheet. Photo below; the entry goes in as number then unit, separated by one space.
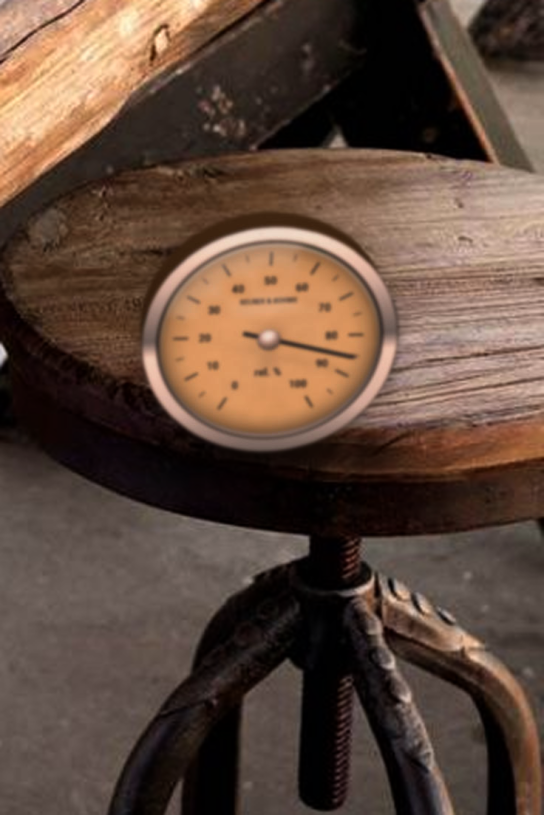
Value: 85 %
